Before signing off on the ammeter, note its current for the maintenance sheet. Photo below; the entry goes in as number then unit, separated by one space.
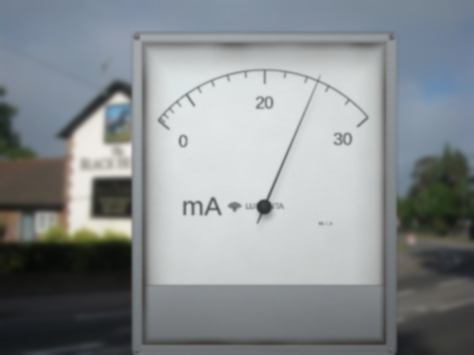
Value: 25 mA
